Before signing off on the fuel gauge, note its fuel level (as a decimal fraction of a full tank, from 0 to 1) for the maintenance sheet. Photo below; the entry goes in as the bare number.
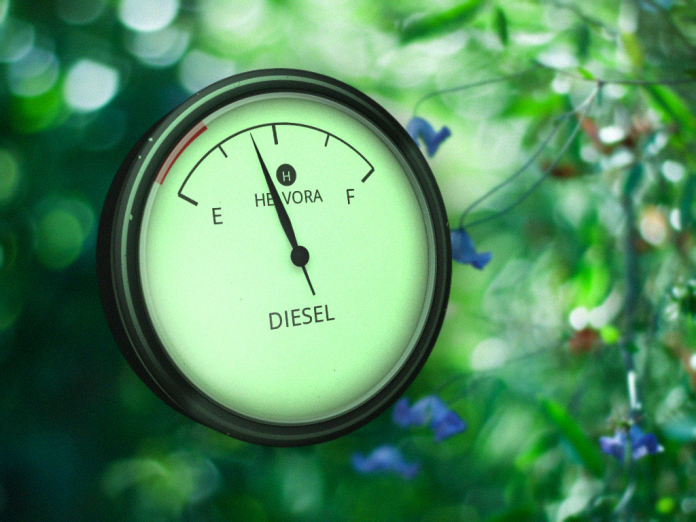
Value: 0.375
